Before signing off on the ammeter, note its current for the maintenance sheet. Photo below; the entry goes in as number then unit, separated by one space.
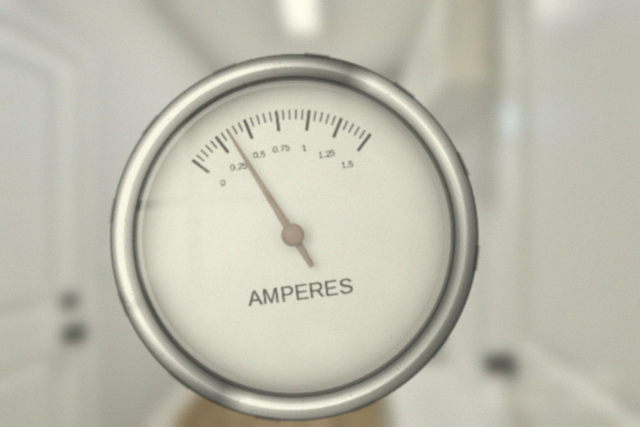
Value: 0.35 A
